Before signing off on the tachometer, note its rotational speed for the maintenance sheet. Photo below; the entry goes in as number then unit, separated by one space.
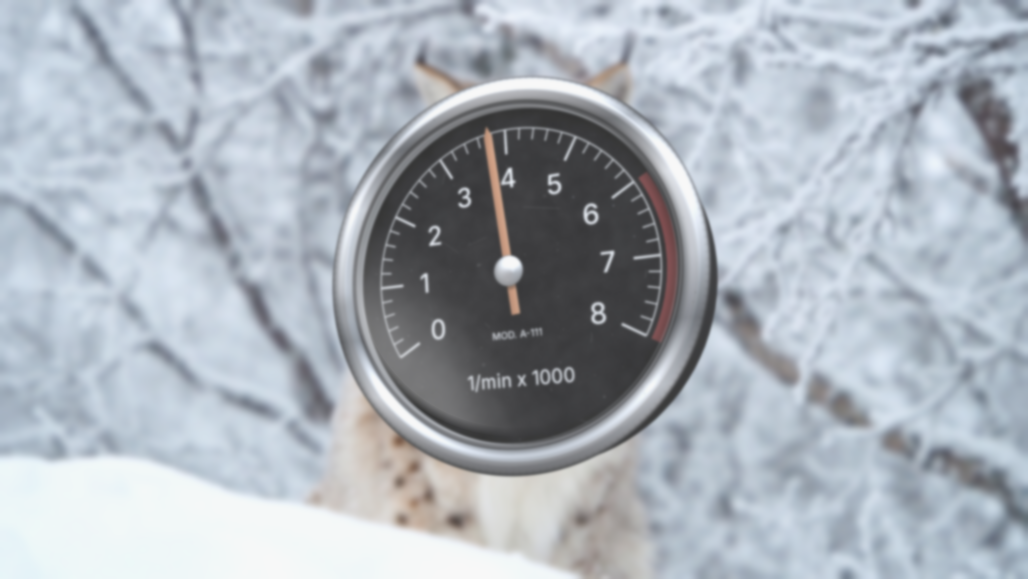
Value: 3800 rpm
